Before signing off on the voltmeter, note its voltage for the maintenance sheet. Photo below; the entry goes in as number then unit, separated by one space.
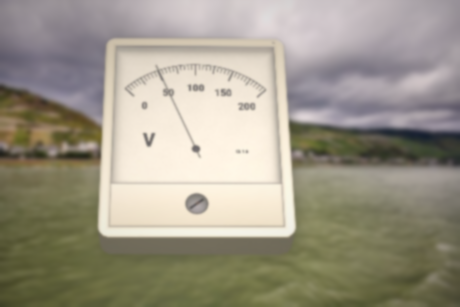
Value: 50 V
